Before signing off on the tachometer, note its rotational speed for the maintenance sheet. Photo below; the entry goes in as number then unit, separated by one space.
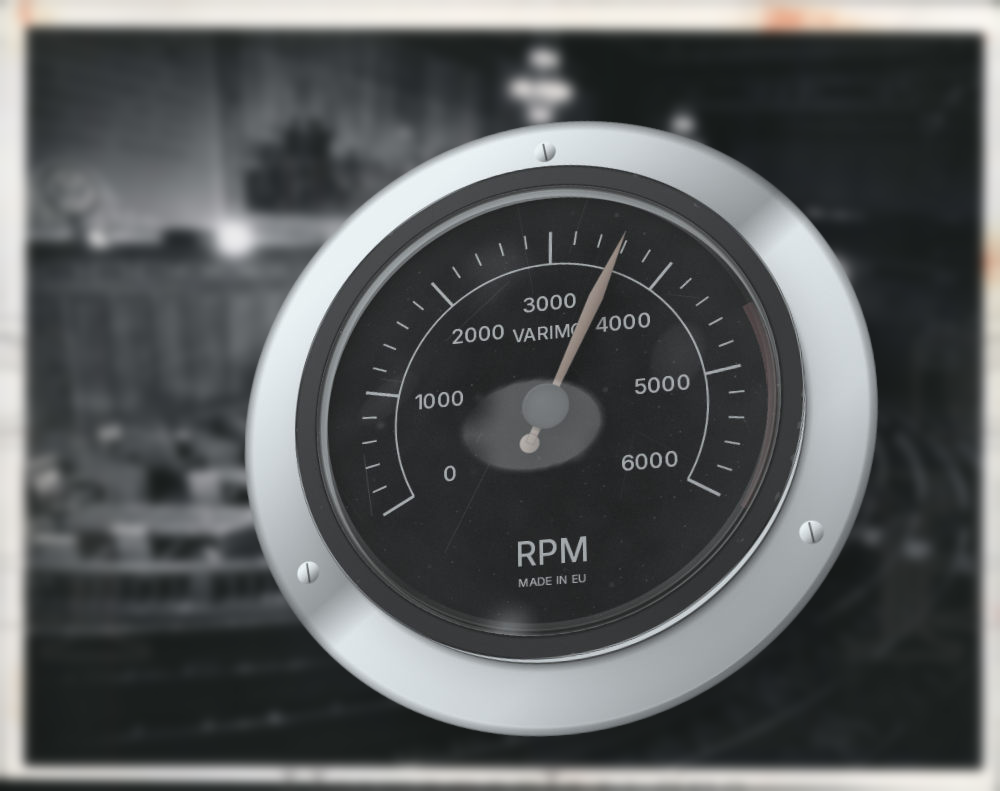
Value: 3600 rpm
